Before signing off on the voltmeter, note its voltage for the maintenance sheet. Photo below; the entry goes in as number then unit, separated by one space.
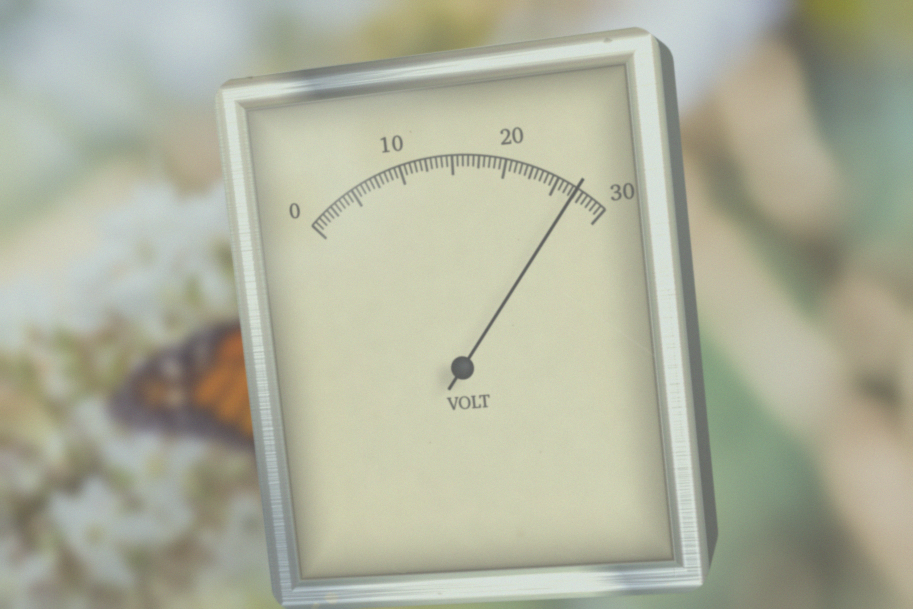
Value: 27 V
